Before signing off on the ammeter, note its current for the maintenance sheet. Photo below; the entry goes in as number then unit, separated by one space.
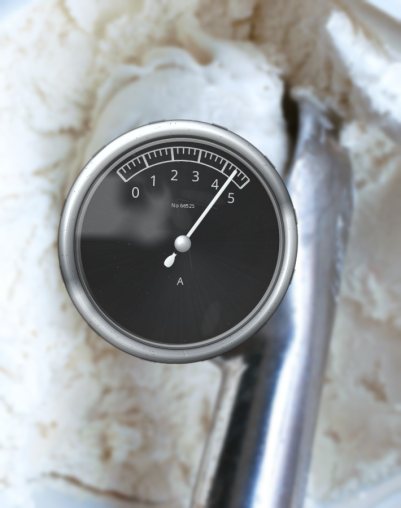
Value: 4.4 A
